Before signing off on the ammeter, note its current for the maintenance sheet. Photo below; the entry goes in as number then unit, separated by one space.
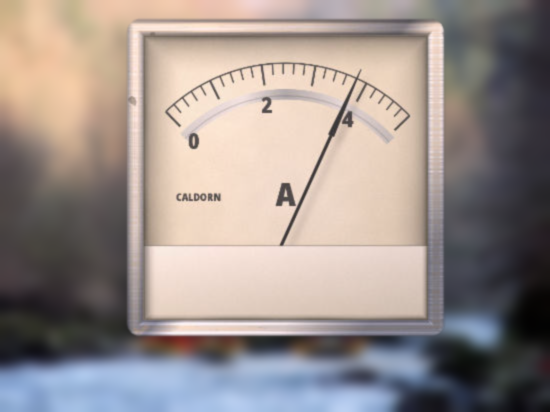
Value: 3.8 A
